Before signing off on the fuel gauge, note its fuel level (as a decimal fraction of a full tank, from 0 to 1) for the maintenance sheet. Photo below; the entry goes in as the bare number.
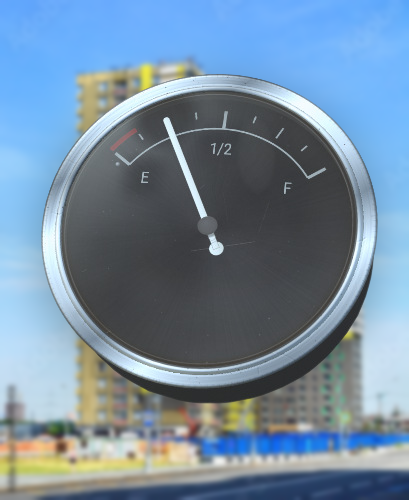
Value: 0.25
